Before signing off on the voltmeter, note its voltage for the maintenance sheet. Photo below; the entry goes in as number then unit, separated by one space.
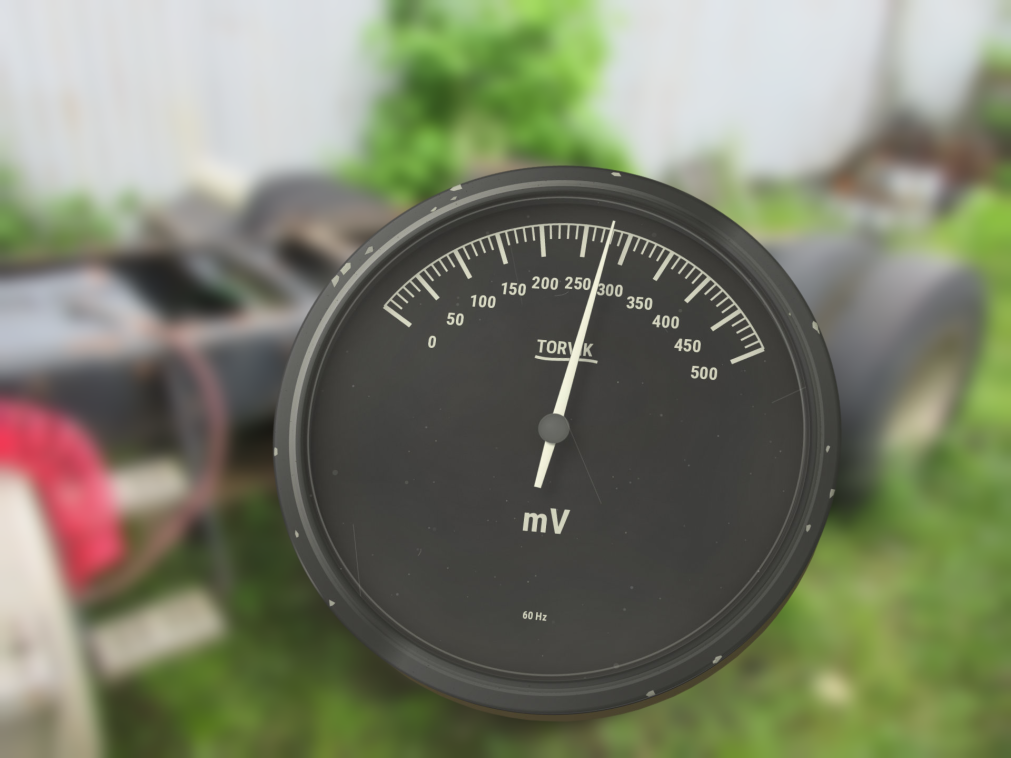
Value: 280 mV
